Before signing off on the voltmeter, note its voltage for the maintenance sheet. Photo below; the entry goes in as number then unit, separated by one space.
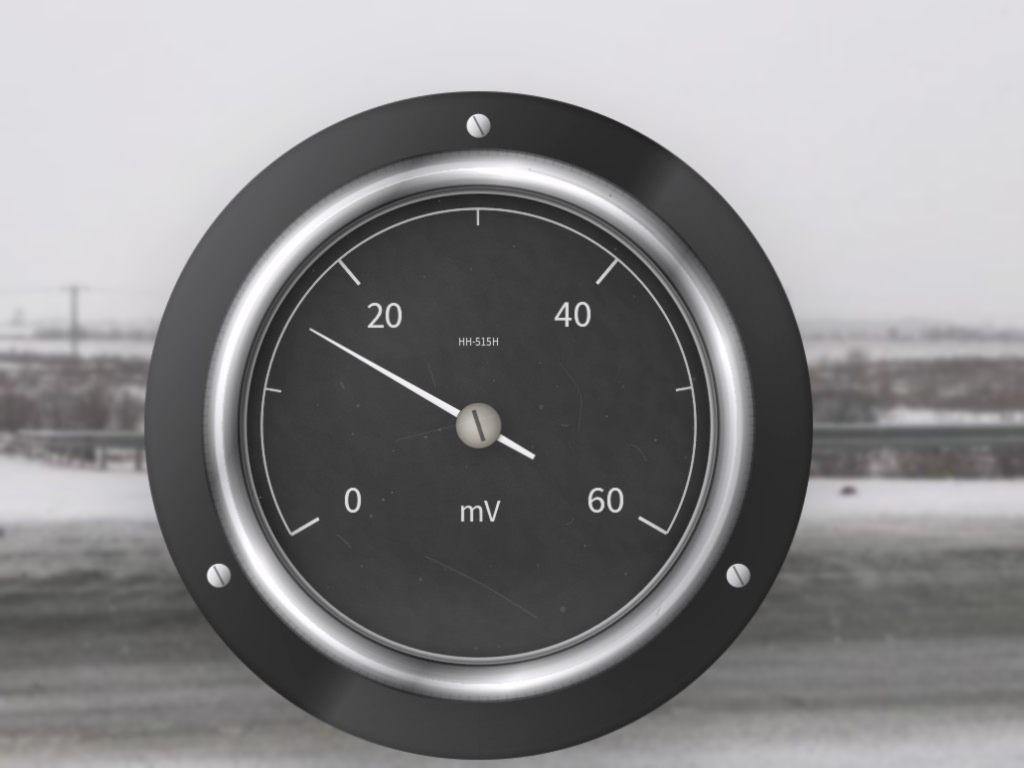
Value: 15 mV
